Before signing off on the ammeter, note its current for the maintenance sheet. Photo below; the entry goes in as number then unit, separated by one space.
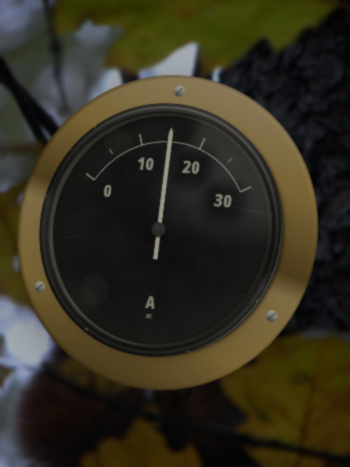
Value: 15 A
